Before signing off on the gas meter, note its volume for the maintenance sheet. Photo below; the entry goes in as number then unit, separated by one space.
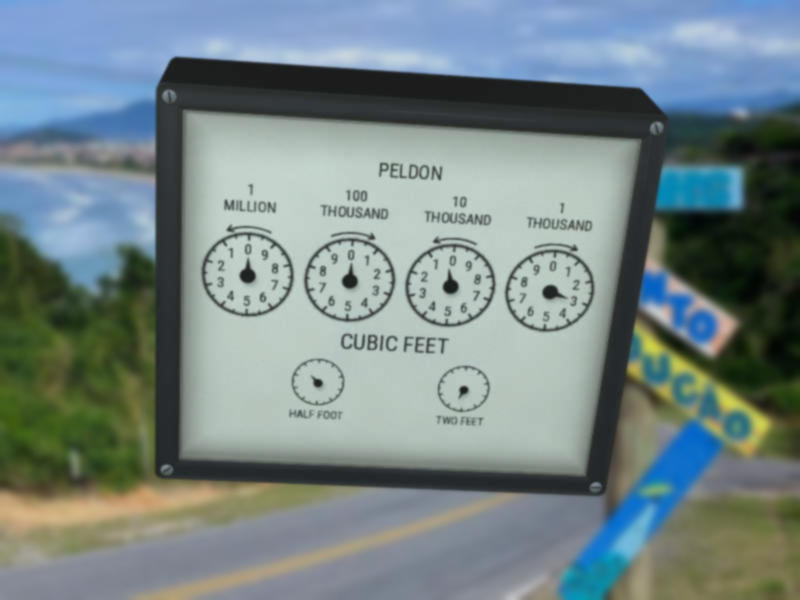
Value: 300 ft³
